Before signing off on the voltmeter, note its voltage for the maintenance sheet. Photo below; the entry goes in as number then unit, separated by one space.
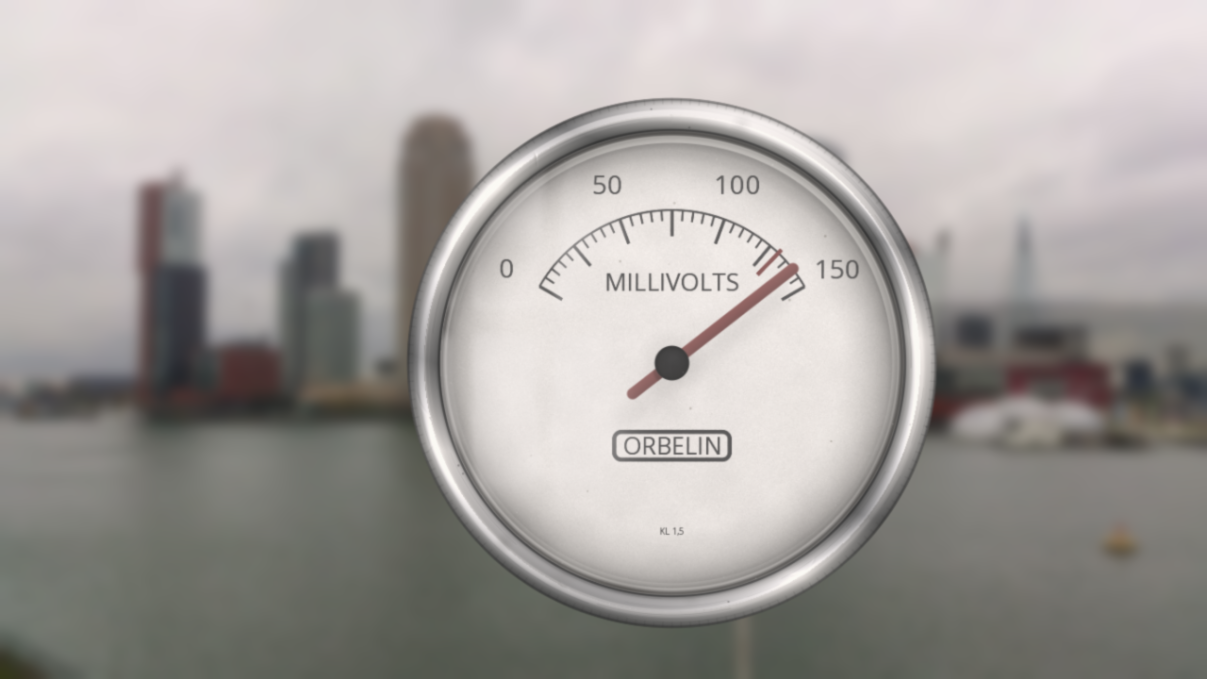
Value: 140 mV
